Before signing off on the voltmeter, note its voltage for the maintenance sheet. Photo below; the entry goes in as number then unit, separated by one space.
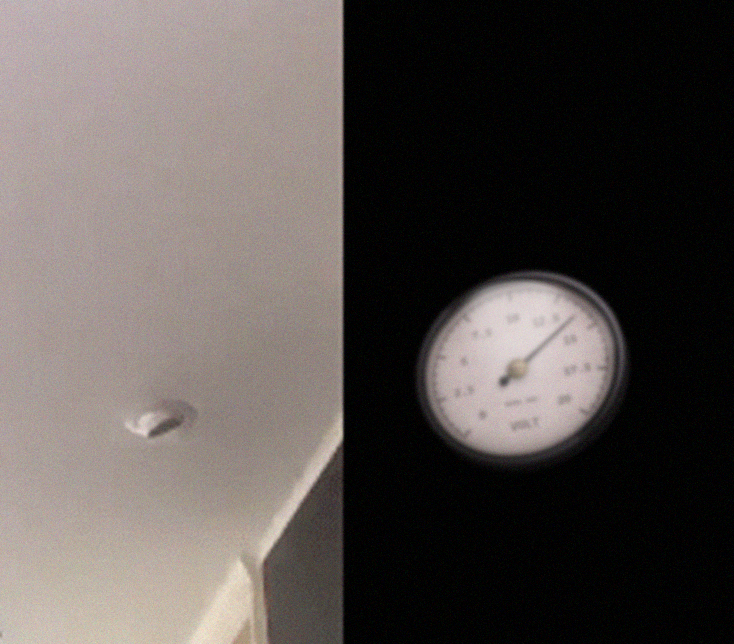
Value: 14 V
